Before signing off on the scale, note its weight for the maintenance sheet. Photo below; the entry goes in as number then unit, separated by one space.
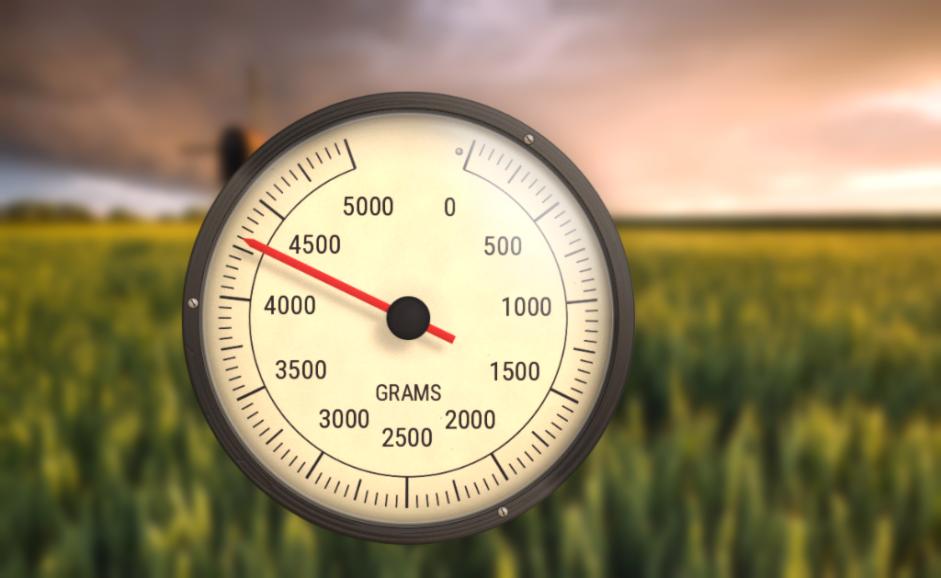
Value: 4300 g
